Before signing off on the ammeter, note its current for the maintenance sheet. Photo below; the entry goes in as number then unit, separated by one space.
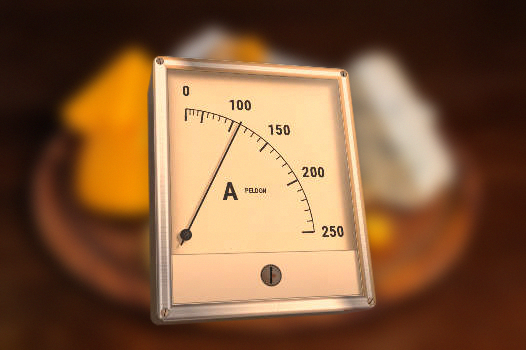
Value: 110 A
